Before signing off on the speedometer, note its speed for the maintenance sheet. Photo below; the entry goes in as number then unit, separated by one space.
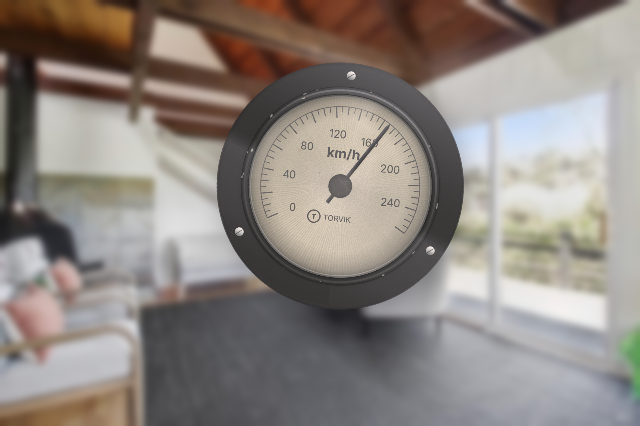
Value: 165 km/h
